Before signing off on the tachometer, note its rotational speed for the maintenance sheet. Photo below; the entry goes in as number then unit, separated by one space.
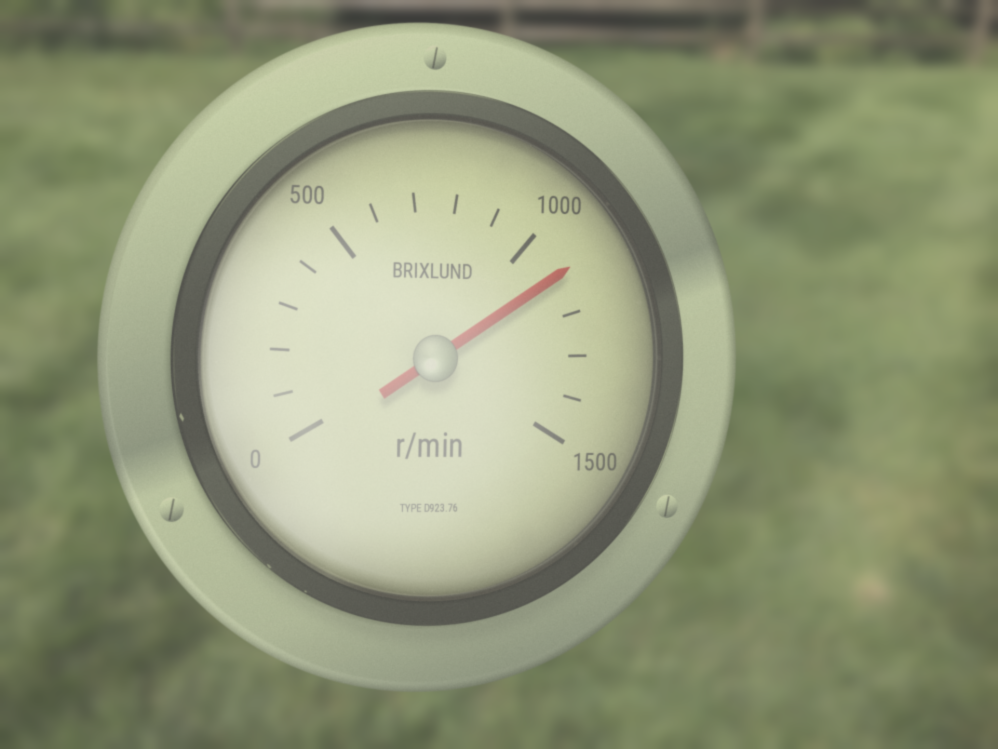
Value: 1100 rpm
